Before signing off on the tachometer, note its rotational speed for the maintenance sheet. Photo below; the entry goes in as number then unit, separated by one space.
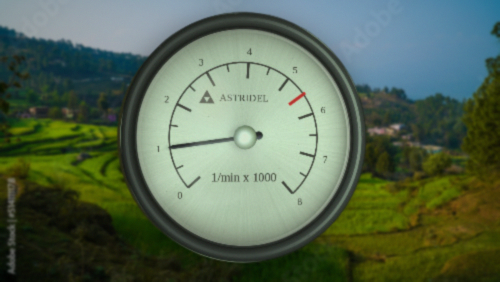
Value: 1000 rpm
